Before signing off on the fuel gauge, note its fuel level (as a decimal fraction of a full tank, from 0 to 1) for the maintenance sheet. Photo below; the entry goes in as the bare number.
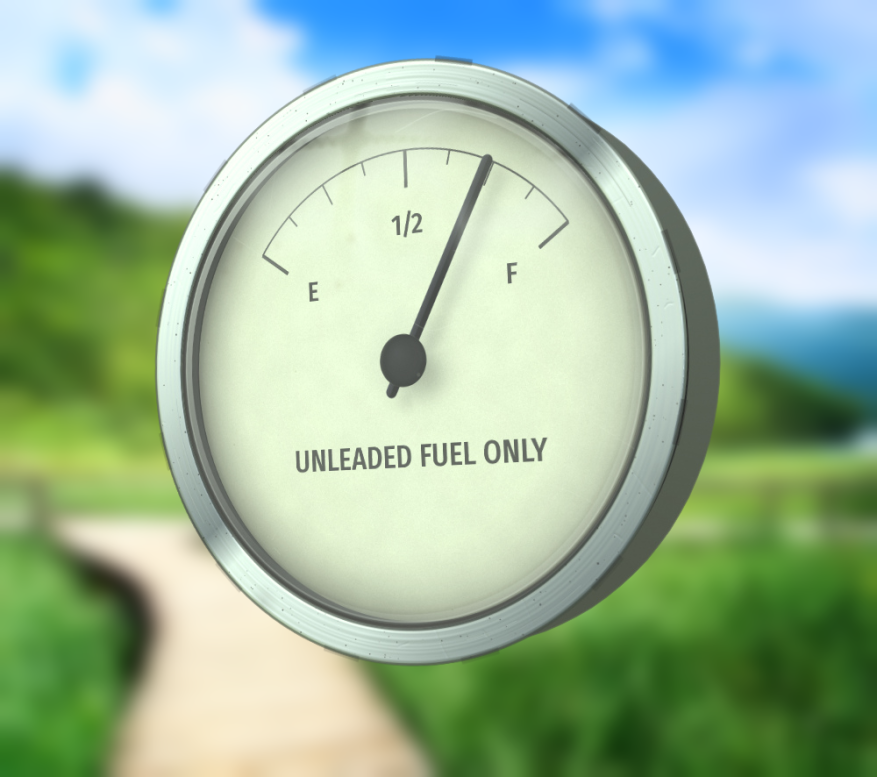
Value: 0.75
